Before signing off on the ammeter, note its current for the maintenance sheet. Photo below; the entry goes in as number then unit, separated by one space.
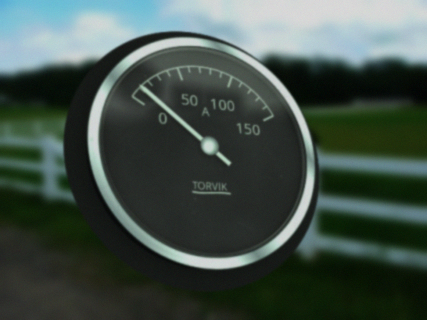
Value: 10 A
